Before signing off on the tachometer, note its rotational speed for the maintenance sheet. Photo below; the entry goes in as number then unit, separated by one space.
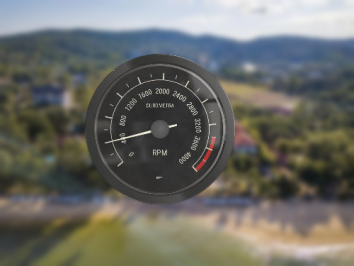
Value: 400 rpm
